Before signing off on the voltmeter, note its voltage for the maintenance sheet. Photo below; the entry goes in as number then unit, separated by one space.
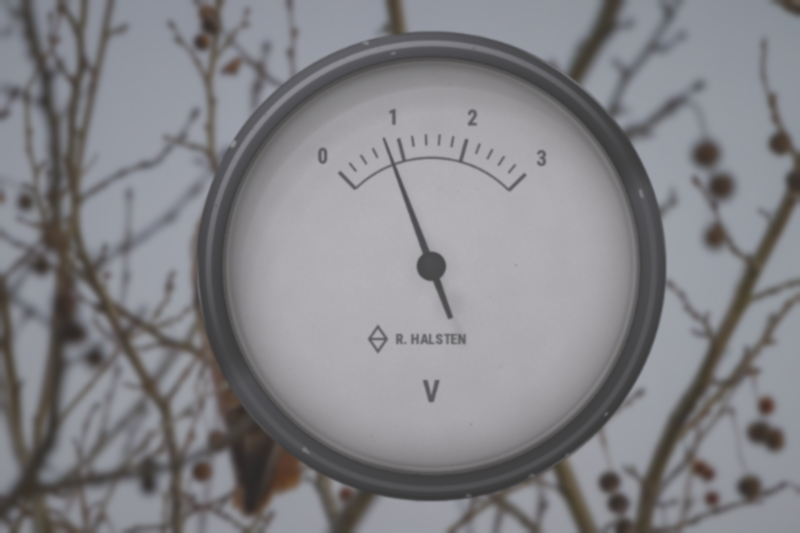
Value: 0.8 V
